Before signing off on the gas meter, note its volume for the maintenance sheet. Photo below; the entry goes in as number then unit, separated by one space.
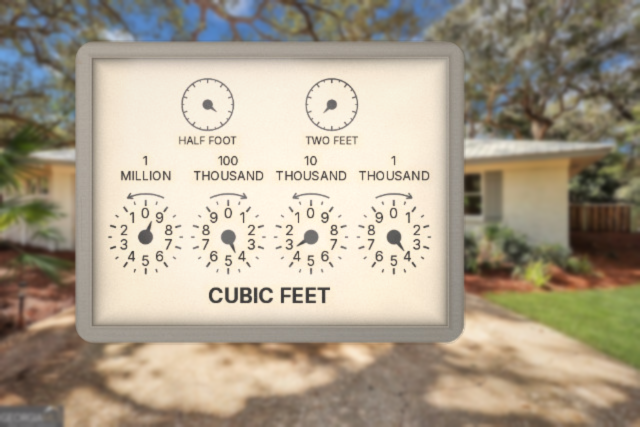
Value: 943400 ft³
